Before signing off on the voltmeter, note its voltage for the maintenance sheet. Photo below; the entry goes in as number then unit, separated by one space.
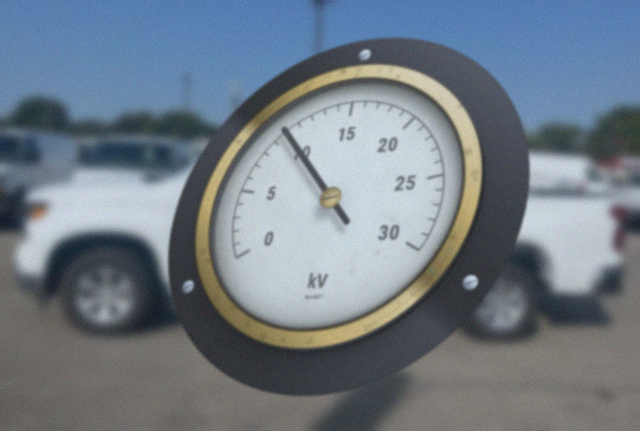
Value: 10 kV
